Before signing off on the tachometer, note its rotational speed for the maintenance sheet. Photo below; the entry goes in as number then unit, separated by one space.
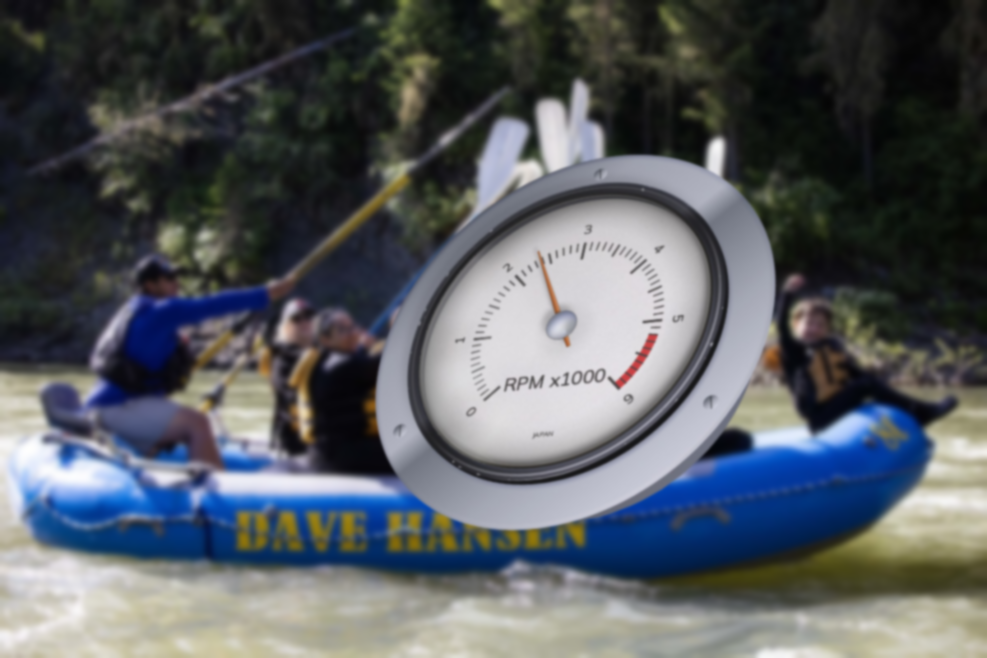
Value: 2400 rpm
